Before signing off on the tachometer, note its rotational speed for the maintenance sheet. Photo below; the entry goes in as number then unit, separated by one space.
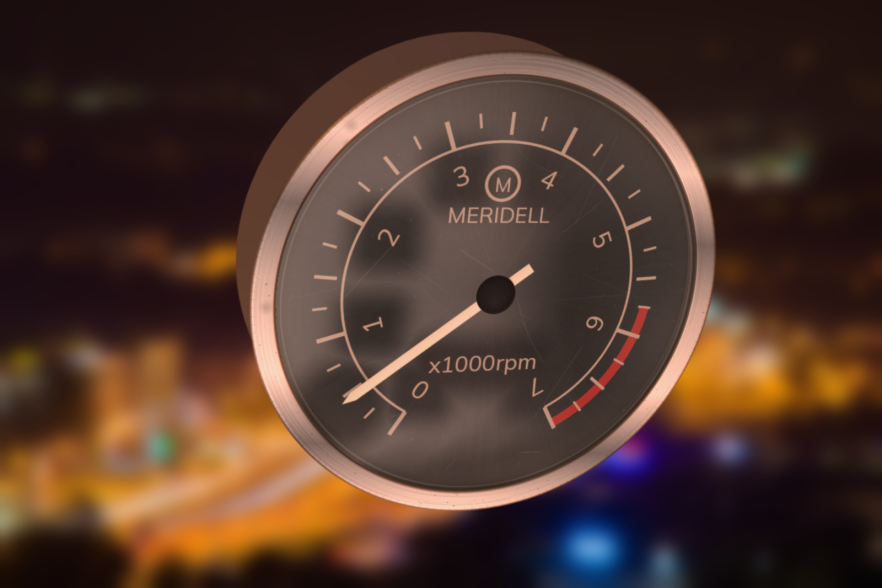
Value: 500 rpm
